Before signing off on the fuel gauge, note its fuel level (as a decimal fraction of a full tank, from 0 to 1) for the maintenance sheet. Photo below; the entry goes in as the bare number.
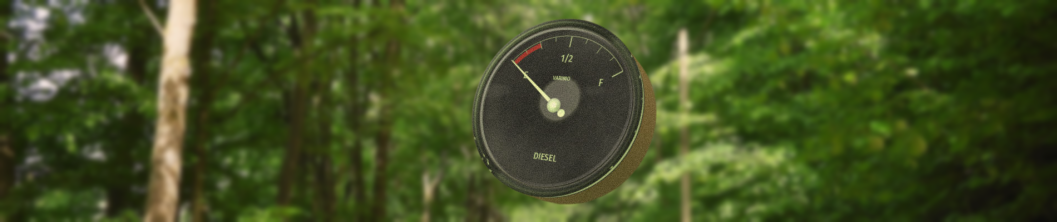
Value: 0
